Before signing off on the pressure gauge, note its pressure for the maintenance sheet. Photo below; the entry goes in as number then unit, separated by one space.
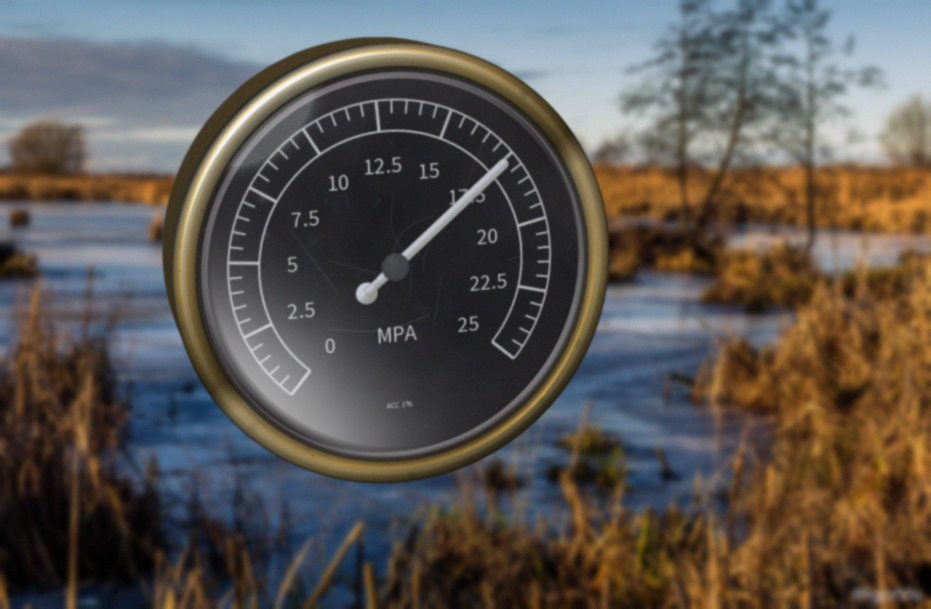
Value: 17.5 MPa
